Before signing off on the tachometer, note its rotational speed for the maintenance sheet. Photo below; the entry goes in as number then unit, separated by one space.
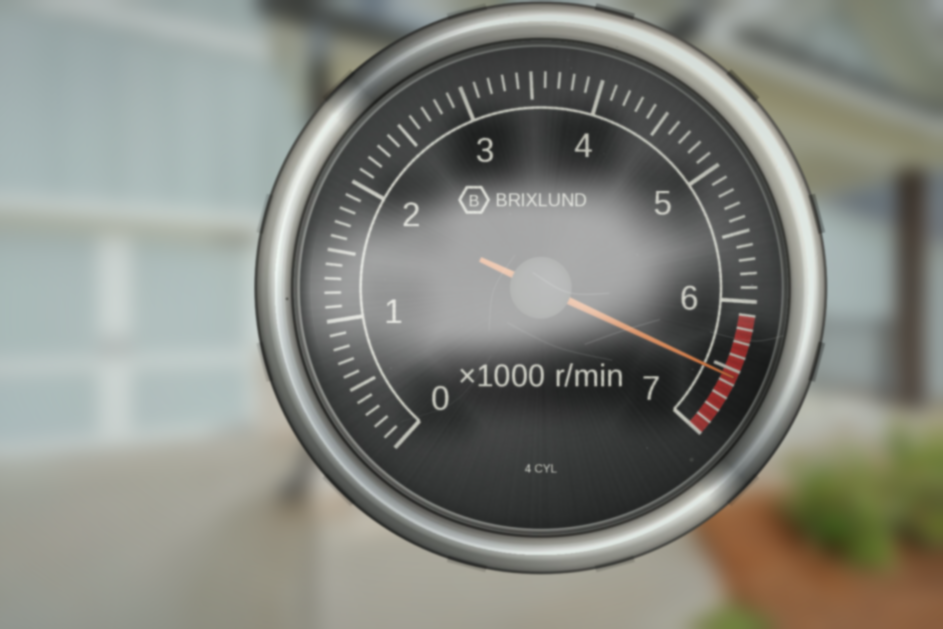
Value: 6550 rpm
